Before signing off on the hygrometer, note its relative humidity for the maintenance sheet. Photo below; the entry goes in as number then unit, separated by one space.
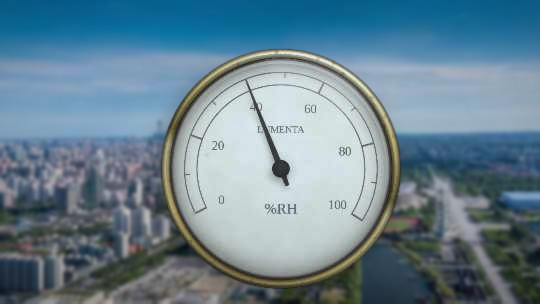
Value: 40 %
